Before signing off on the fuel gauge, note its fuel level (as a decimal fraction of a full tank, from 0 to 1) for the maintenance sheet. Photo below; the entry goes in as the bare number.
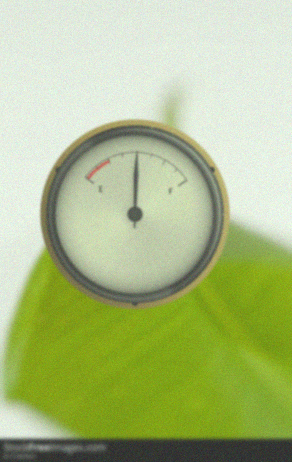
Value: 0.5
